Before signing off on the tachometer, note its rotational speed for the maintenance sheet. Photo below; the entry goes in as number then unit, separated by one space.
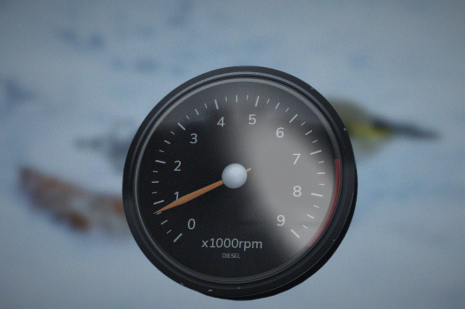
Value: 750 rpm
